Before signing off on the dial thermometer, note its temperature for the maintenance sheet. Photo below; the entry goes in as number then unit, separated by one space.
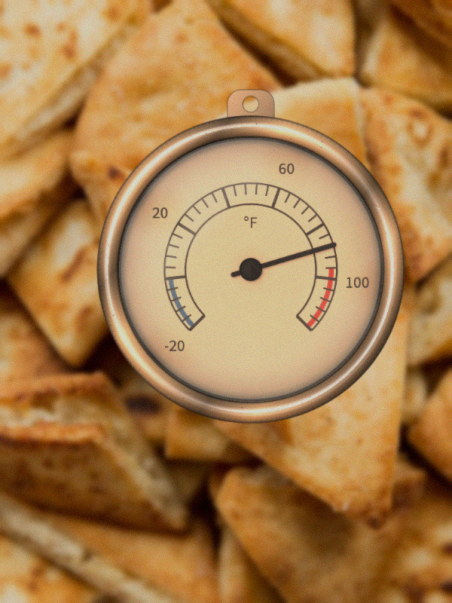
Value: 88 °F
